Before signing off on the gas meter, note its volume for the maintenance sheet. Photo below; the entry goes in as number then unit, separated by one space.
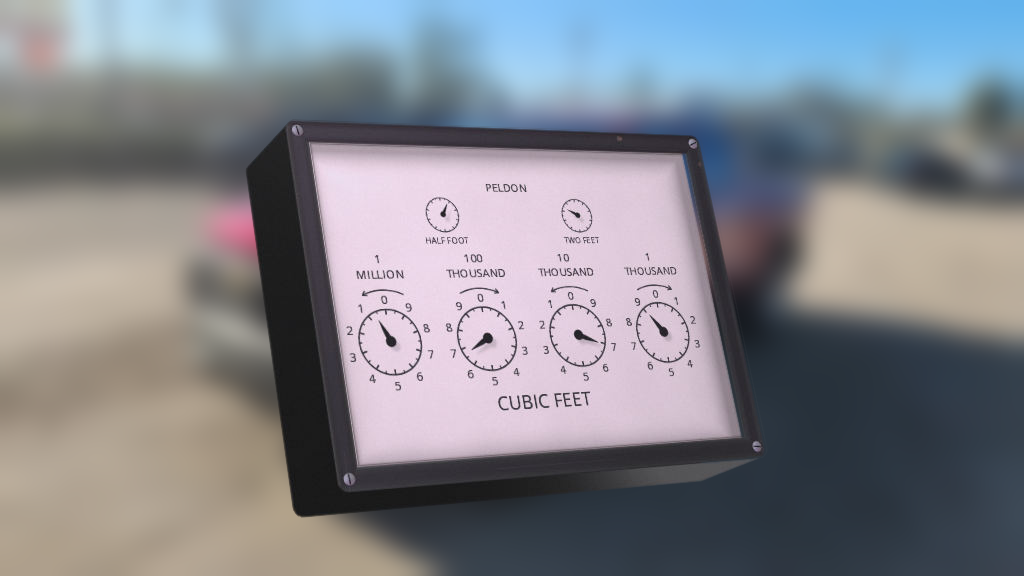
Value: 66900 ft³
